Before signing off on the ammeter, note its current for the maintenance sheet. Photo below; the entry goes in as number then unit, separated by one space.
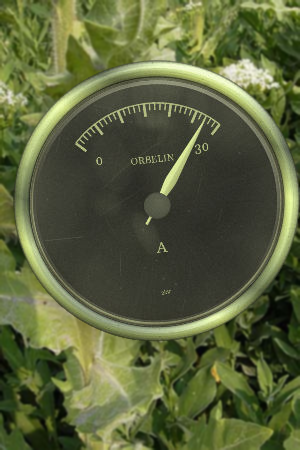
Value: 27 A
